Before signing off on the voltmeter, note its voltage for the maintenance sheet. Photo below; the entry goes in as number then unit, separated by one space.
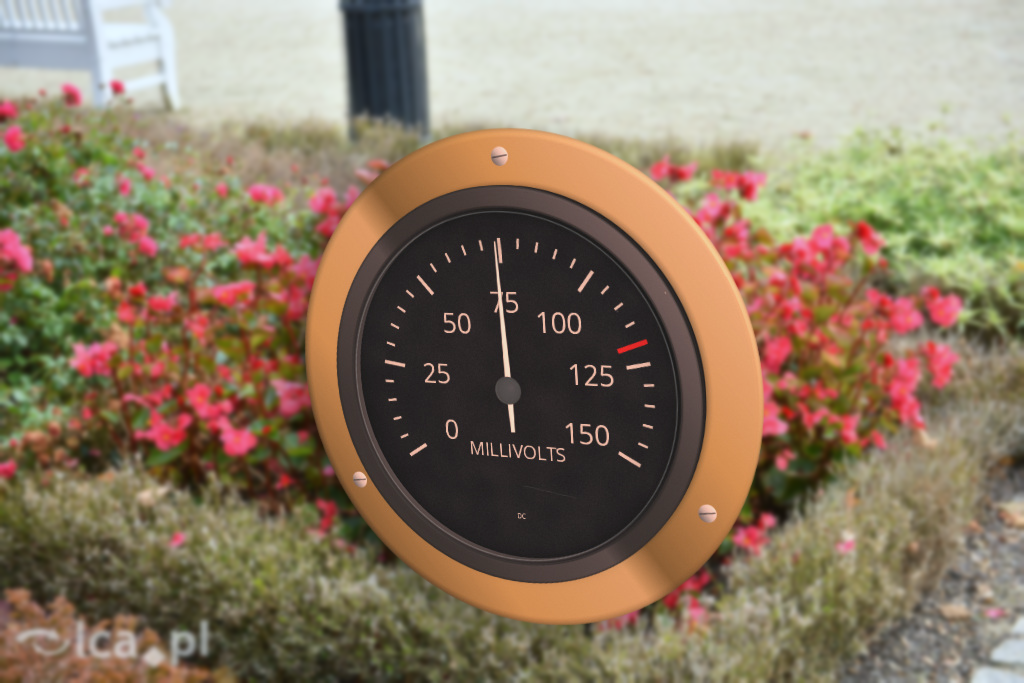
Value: 75 mV
